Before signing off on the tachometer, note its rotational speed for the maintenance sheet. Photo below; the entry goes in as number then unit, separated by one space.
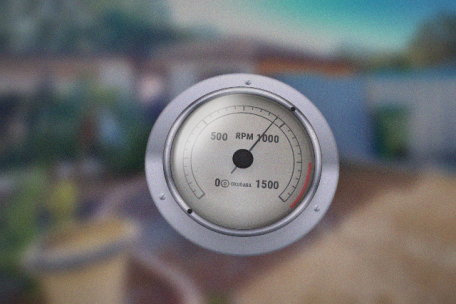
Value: 950 rpm
